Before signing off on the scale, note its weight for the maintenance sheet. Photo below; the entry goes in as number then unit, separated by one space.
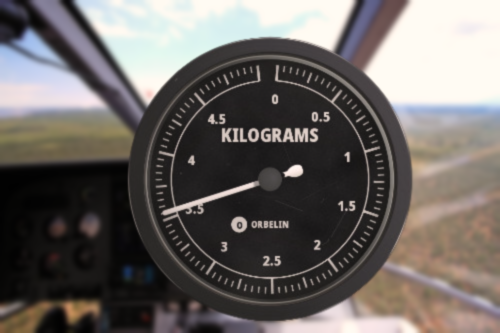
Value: 3.55 kg
